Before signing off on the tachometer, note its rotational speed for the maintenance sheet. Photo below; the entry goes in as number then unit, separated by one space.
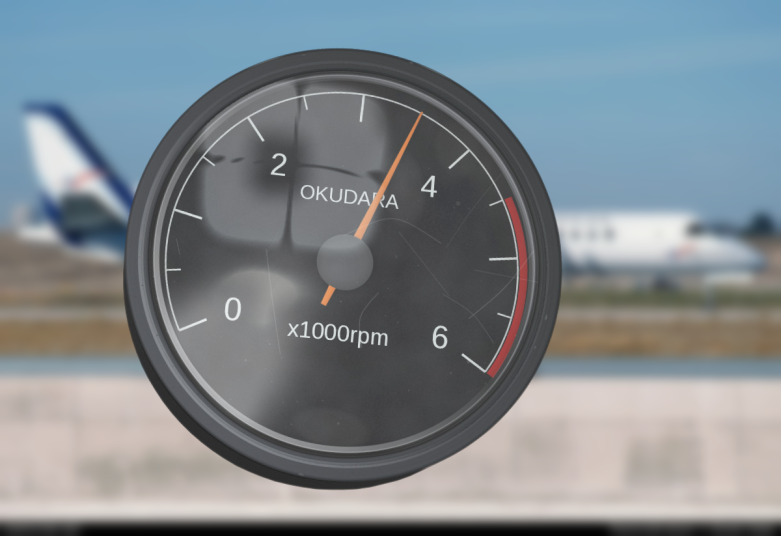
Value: 3500 rpm
